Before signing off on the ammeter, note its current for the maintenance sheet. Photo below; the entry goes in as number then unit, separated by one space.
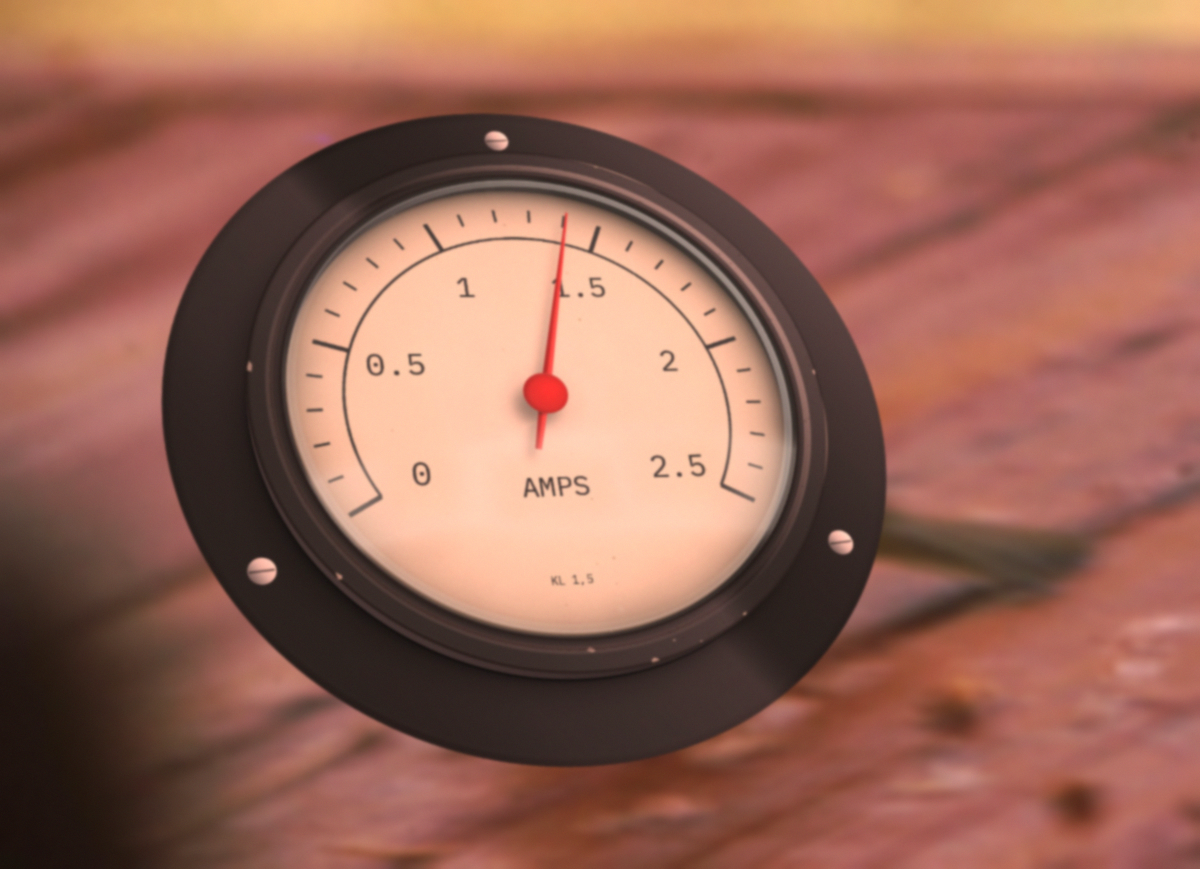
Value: 1.4 A
